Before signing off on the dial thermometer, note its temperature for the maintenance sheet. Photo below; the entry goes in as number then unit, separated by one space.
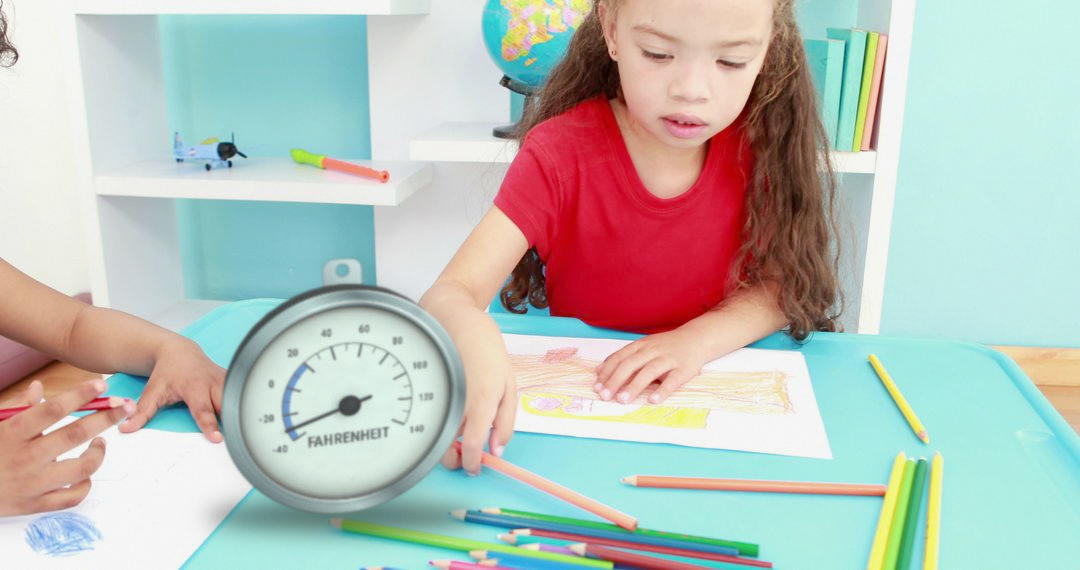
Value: -30 °F
